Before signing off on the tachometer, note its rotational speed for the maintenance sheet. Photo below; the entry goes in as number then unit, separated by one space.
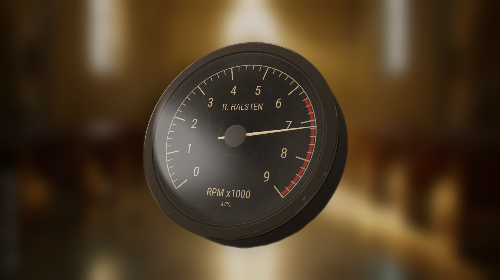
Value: 7200 rpm
